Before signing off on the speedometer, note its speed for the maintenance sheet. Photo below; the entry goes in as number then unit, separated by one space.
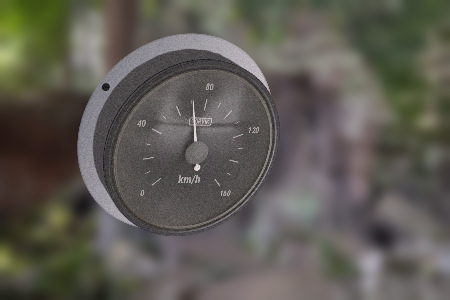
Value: 70 km/h
